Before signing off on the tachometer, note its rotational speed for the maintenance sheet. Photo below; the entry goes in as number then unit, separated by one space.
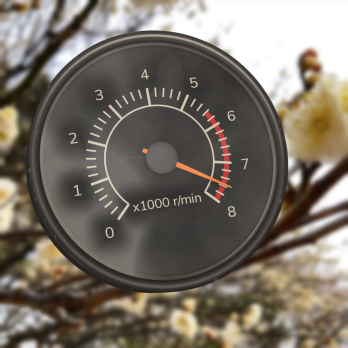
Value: 7600 rpm
